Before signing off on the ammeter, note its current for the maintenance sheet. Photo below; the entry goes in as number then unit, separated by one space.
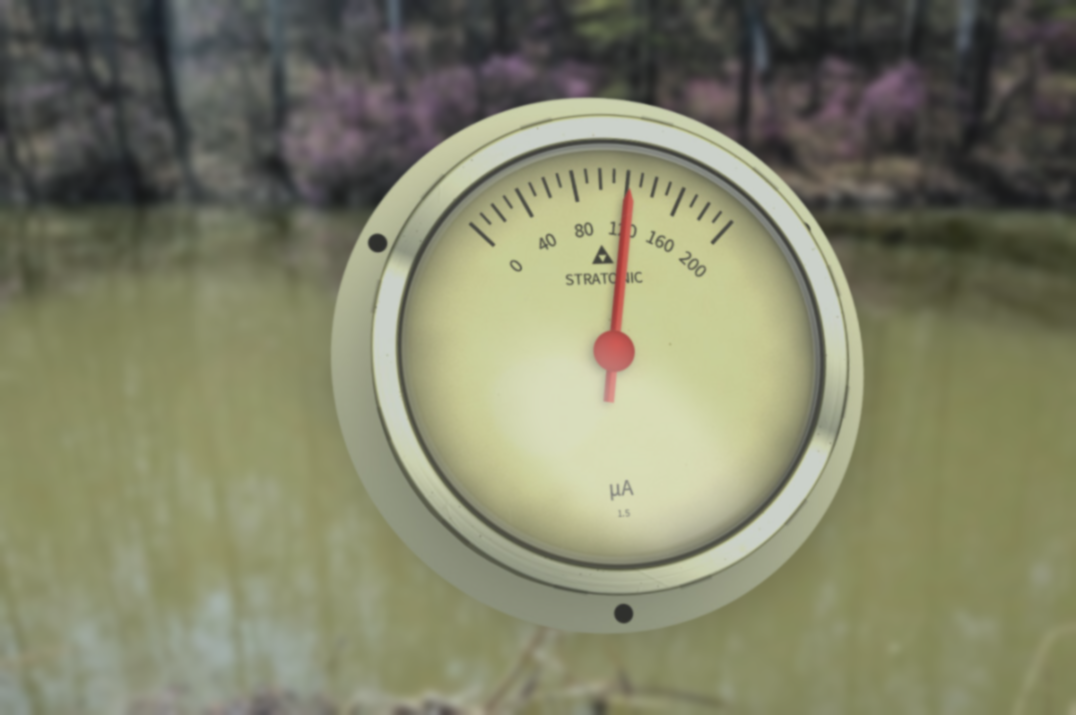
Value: 120 µA
